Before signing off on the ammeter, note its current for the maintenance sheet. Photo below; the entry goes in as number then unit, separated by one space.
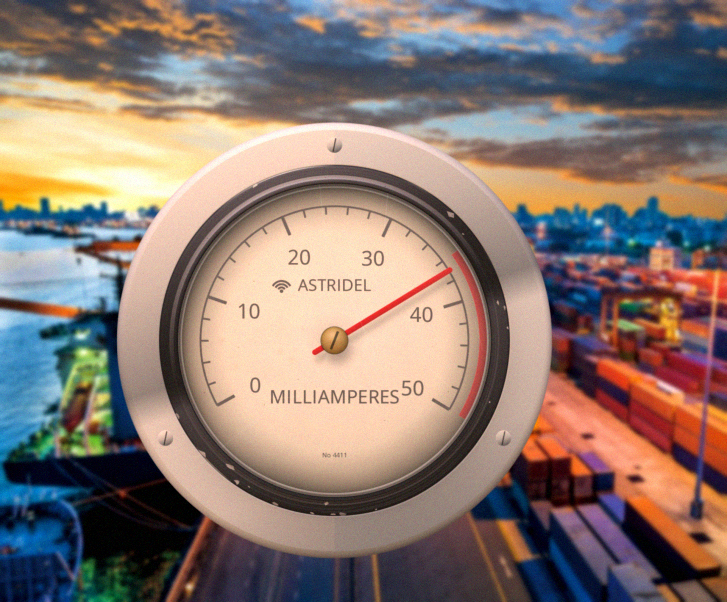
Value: 37 mA
